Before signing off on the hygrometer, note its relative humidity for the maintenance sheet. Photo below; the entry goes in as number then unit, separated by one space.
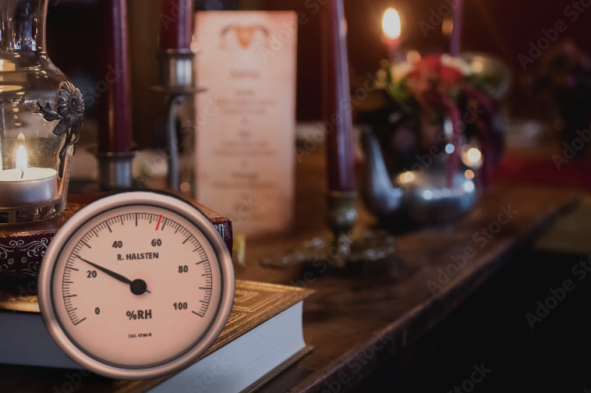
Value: 25 %
